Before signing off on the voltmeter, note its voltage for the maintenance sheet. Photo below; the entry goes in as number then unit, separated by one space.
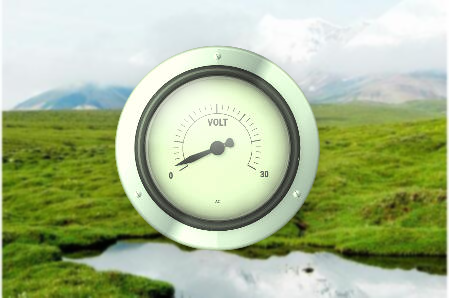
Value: 1 V
